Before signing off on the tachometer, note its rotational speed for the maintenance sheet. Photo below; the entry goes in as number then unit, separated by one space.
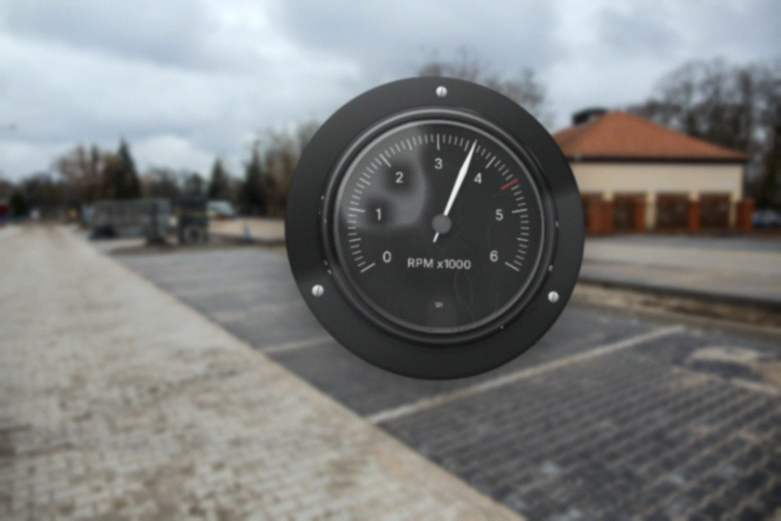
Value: 3600 rpm
